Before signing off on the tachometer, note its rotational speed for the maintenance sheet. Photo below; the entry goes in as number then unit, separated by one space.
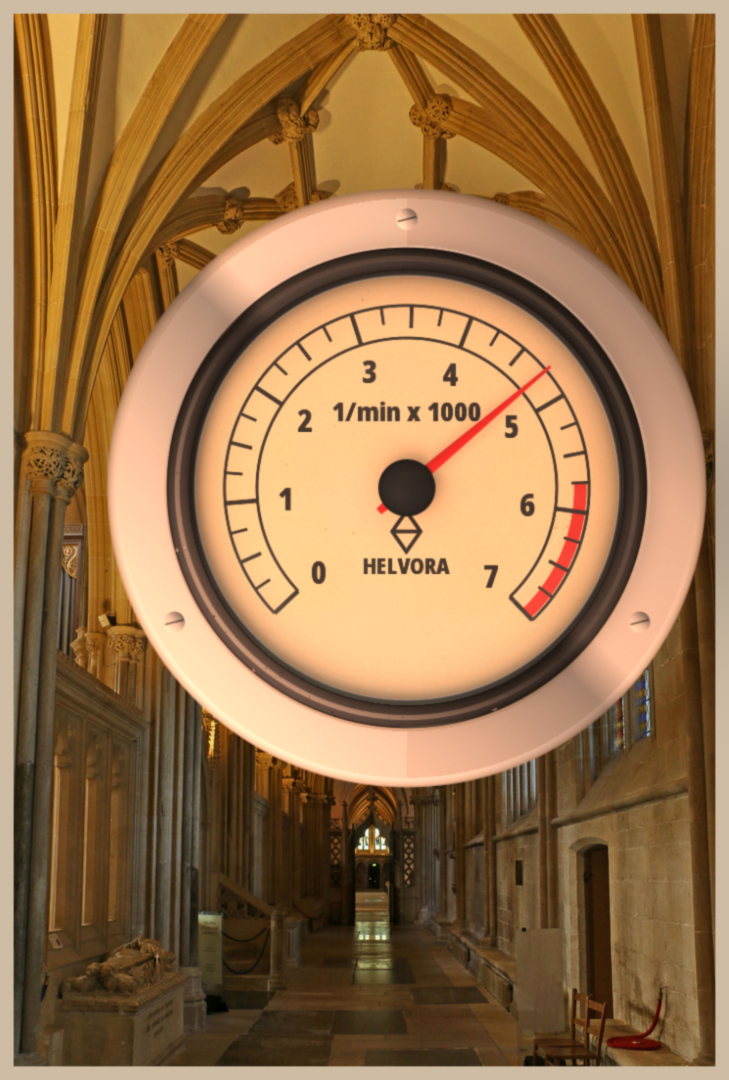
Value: 4750 rpm
